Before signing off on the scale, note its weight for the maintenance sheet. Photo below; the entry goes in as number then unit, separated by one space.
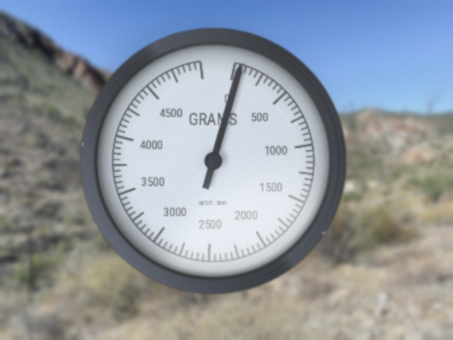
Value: 50 g
